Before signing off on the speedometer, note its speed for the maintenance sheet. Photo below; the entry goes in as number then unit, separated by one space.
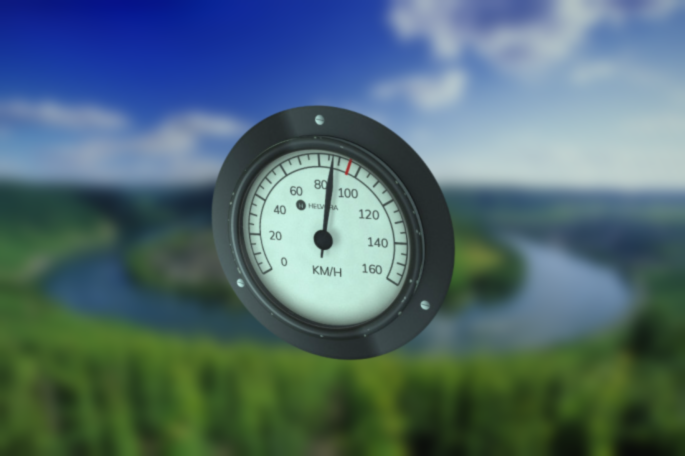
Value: 87.5 km/h
